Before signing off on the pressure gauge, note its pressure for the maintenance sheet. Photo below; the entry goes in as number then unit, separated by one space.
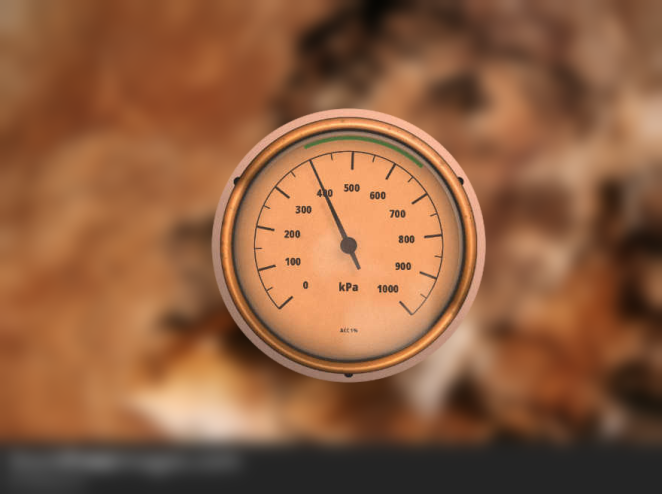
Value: 400 kPa
